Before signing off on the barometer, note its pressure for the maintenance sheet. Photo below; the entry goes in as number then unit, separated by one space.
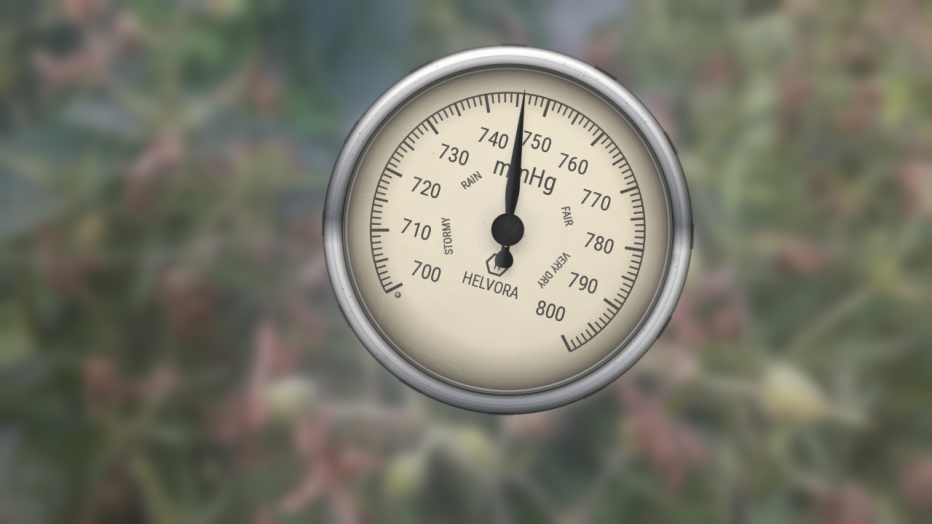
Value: 746 mmHg
